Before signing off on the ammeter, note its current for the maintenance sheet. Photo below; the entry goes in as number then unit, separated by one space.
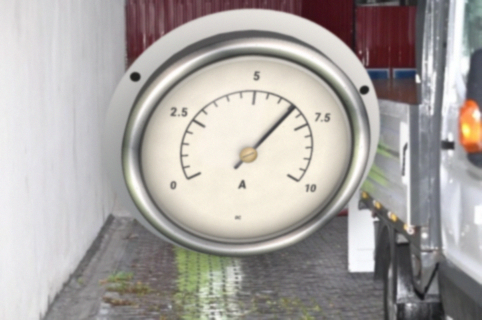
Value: 6.5 A
